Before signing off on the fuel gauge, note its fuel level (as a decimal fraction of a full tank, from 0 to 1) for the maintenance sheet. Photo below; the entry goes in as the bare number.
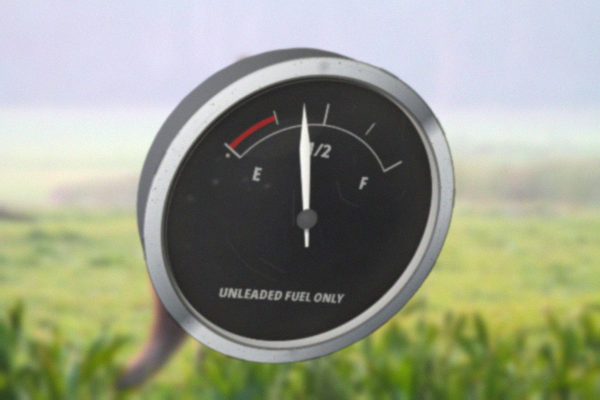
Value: 0.375
